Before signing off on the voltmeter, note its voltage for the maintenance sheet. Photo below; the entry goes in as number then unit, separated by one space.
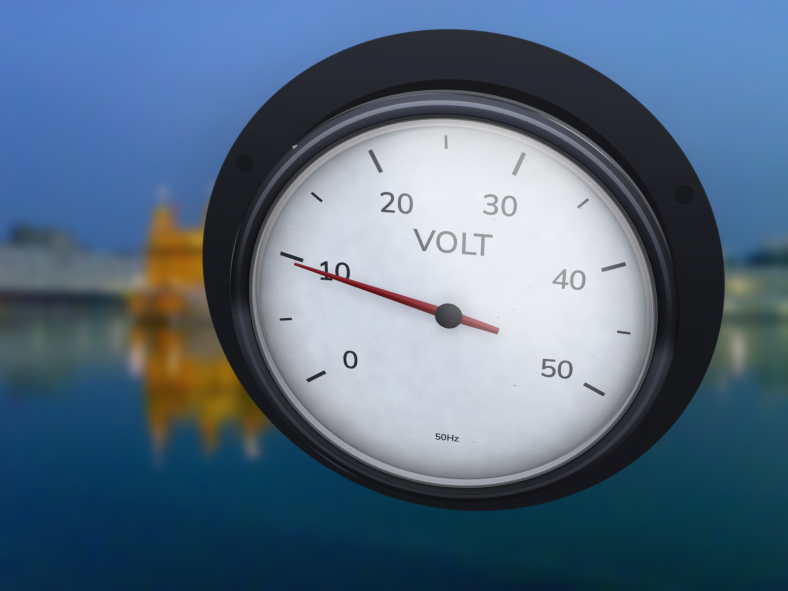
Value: 10 V
